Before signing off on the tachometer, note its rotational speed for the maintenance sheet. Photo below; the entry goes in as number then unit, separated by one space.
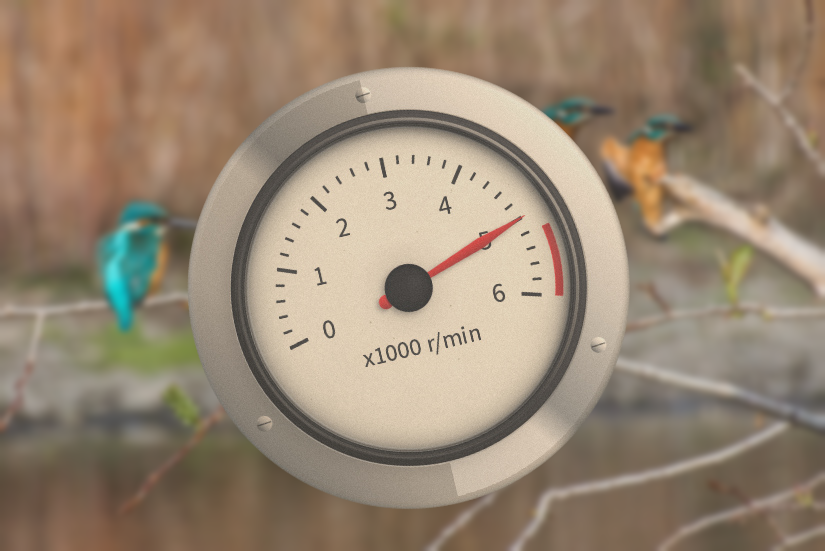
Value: 5000 rpm
